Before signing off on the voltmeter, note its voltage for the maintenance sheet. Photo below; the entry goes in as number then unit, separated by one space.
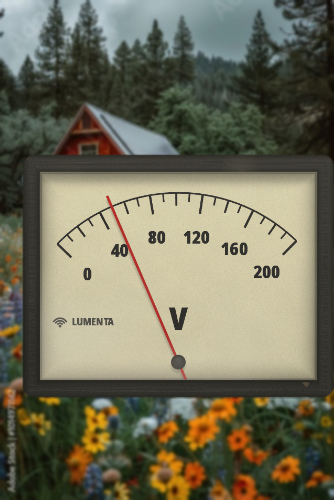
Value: 50 V
